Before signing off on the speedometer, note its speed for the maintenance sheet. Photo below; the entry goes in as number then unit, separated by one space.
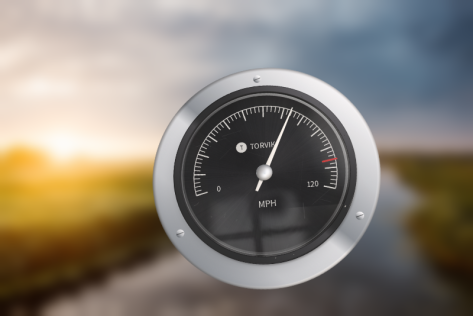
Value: 74 mph
